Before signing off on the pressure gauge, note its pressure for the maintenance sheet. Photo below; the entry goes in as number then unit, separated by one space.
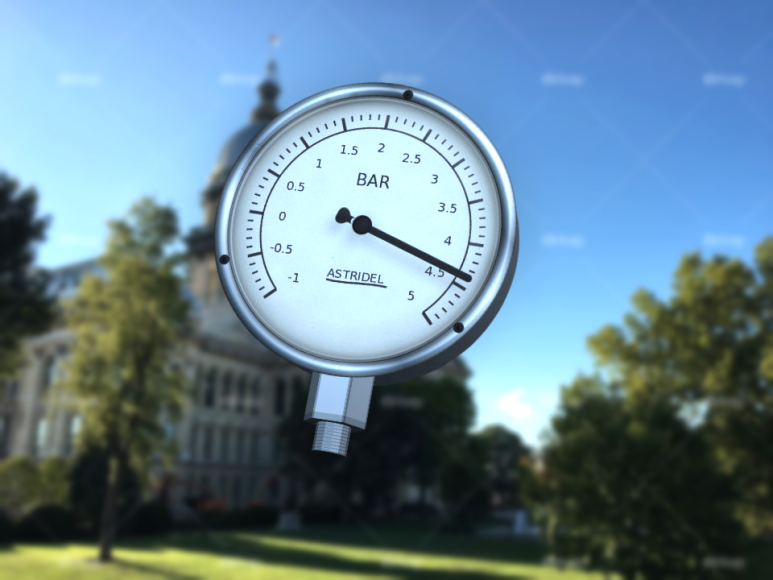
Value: 4.4 bar
